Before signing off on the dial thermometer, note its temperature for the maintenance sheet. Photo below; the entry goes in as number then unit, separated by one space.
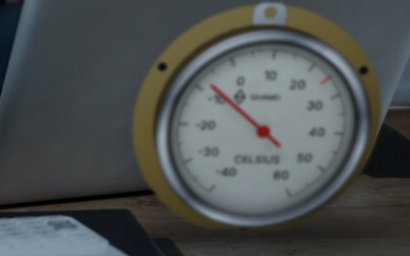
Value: -7.5 °C
